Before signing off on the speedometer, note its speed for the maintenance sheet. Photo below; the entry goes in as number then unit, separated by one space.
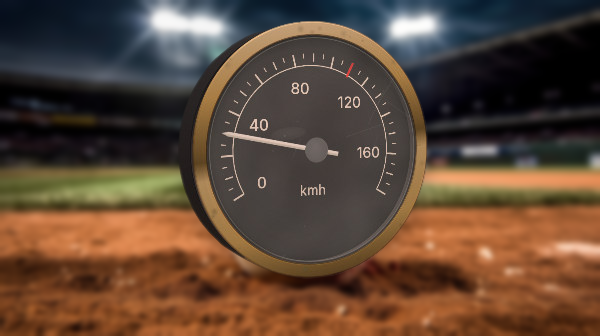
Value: 30 km/h
